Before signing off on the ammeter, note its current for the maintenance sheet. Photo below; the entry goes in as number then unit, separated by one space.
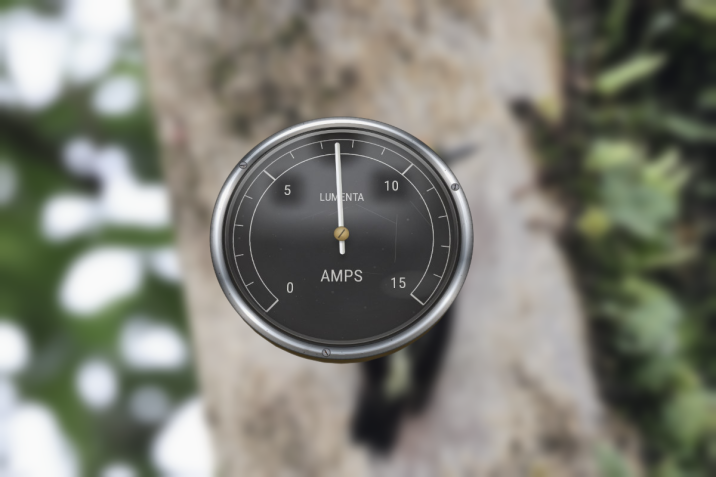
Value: 7.5 A
